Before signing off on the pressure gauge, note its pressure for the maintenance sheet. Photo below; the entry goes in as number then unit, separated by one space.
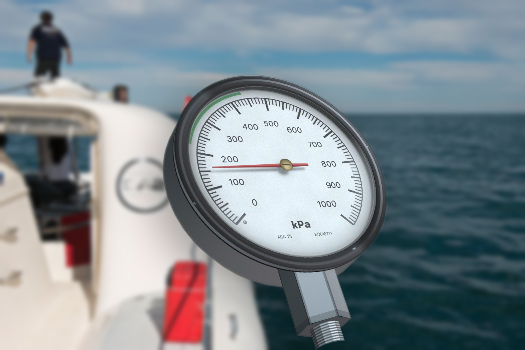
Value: 150 kPa
